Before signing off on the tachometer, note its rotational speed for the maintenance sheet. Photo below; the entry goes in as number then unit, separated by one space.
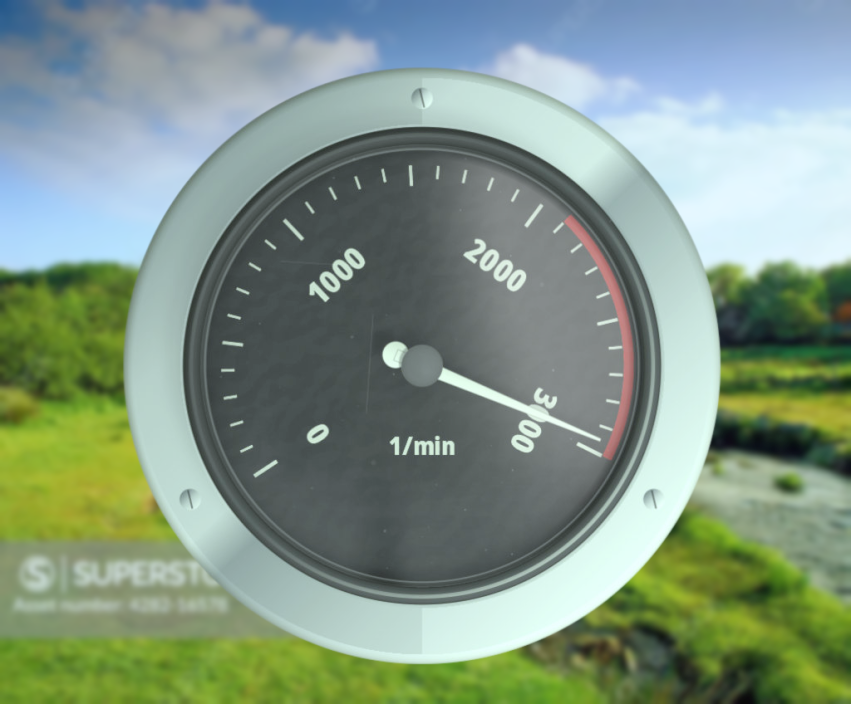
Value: 2950 rpm
